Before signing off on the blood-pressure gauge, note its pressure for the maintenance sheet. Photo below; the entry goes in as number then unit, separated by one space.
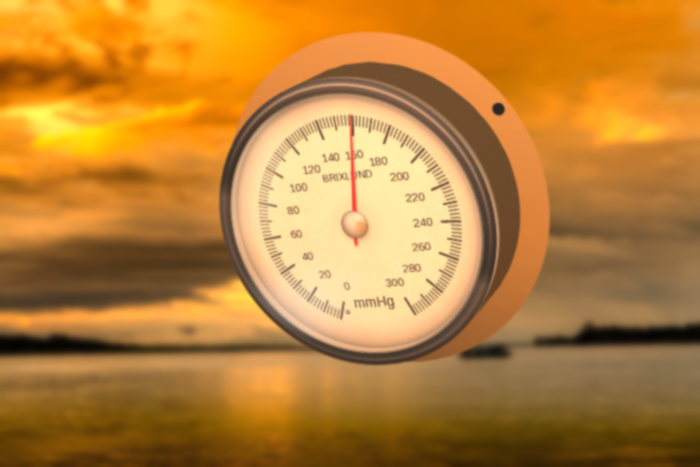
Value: 160 mmHg
